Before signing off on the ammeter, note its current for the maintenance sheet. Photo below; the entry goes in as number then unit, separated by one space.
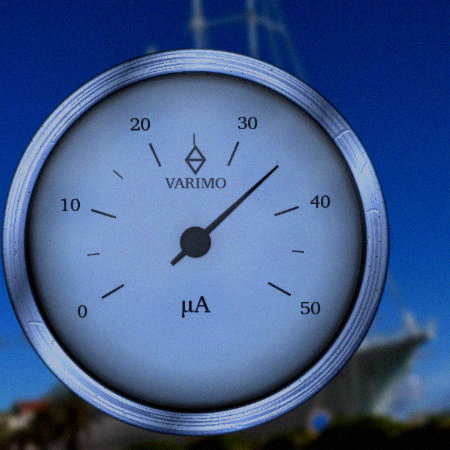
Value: 35 µA
